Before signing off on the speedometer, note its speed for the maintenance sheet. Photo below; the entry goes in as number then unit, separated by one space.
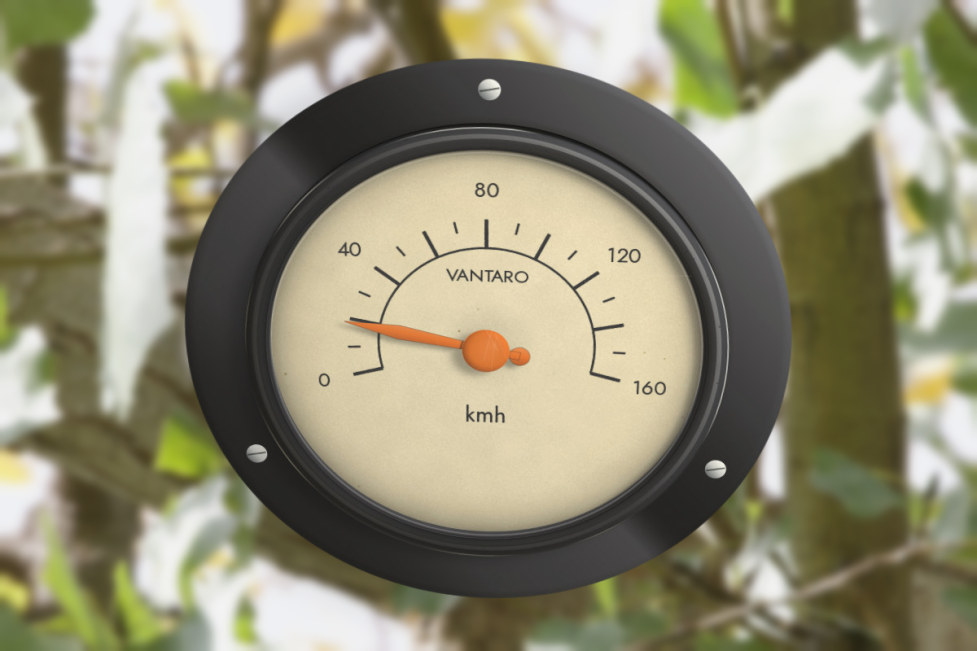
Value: 20 km/h
